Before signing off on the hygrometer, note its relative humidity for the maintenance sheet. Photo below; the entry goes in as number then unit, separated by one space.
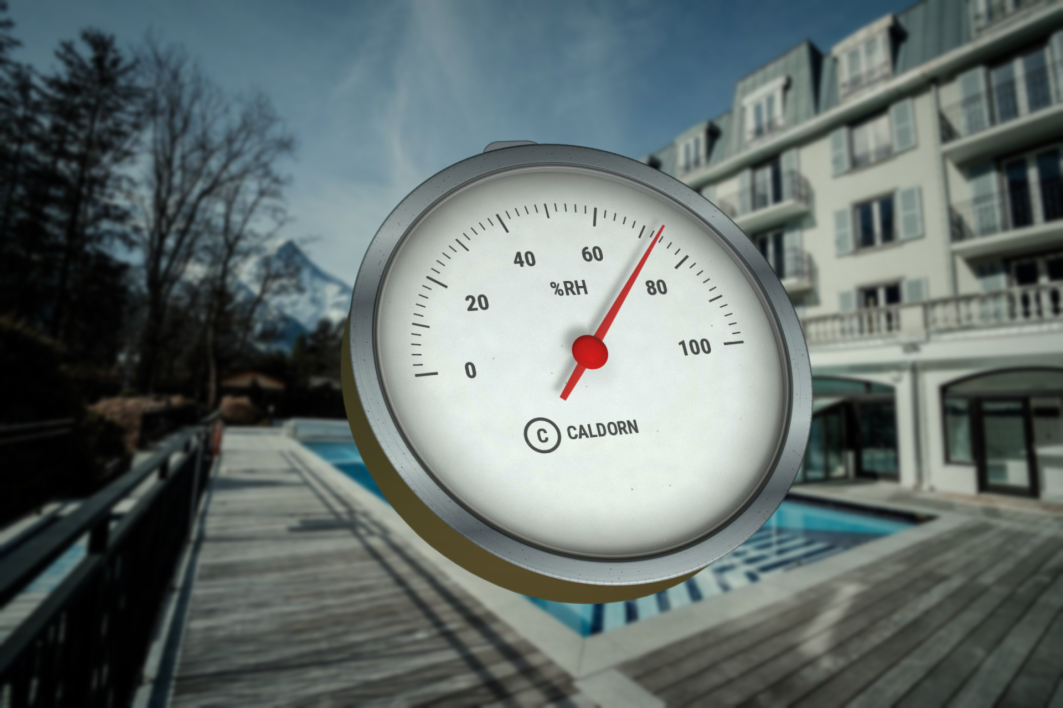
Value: 73 %
